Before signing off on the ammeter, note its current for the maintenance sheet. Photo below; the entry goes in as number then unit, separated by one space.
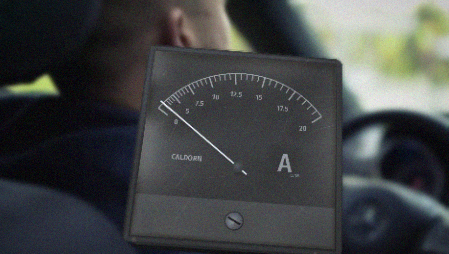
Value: 2.5 A
